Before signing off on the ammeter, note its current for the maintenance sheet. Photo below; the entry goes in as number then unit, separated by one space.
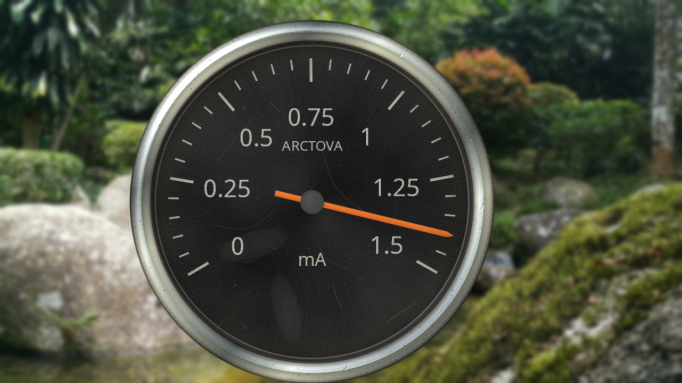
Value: 1.4 mA
